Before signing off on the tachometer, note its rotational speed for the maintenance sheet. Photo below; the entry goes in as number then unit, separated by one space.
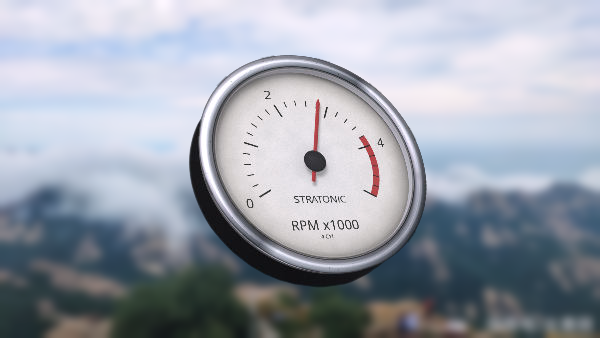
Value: 2800 rpm
